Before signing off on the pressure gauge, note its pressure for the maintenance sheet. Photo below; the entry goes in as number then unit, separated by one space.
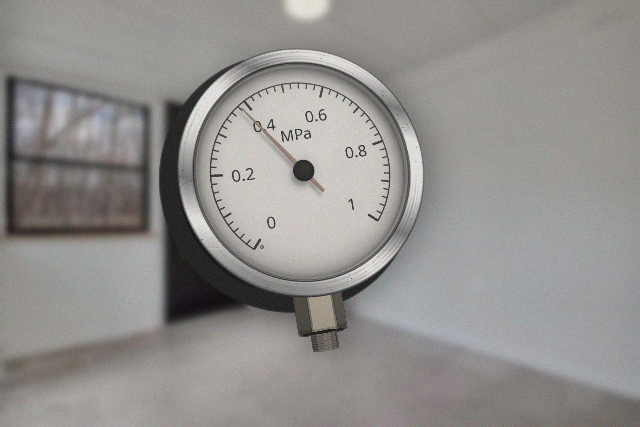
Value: 0.38 MPa
